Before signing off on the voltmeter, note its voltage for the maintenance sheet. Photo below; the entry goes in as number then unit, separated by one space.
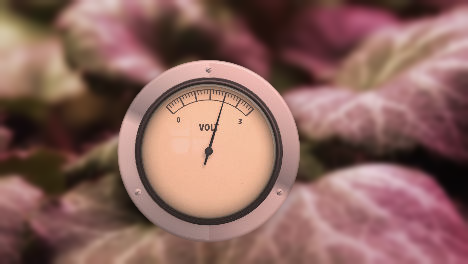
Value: 2 V
